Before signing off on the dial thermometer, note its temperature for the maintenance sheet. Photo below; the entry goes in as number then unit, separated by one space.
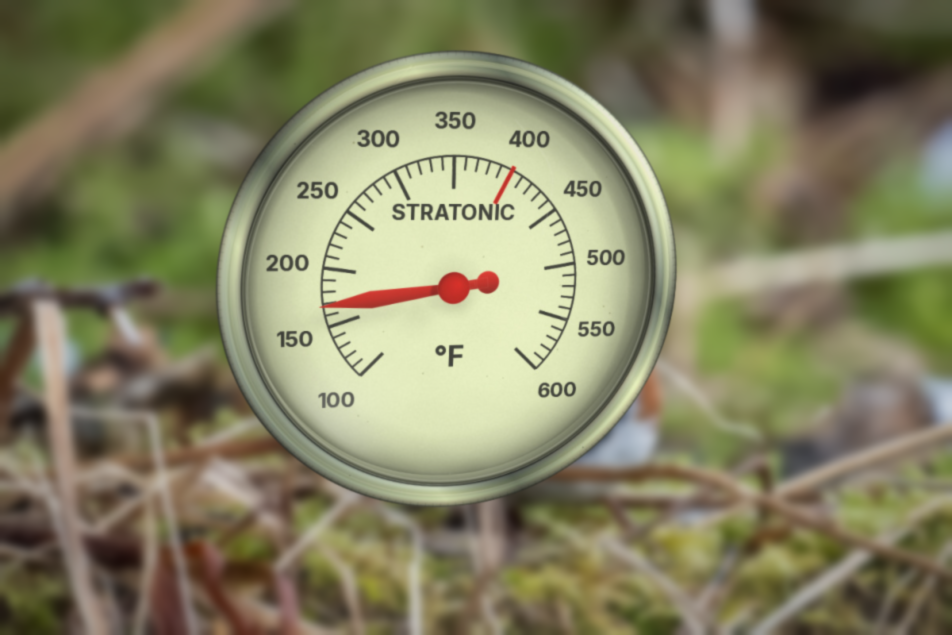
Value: 170 °F
